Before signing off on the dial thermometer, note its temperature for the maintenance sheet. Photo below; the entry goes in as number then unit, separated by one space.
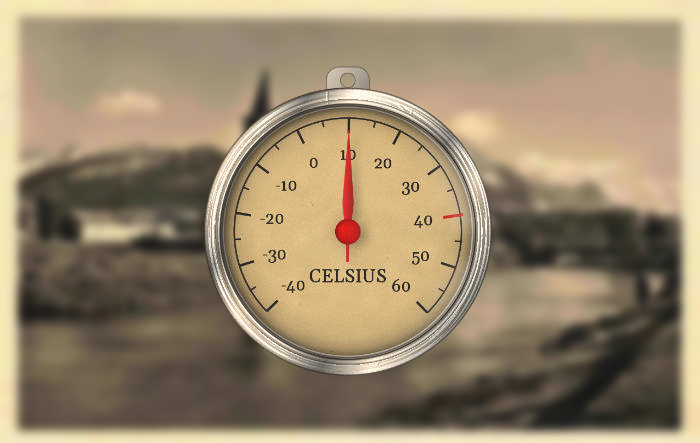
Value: 10 °C
